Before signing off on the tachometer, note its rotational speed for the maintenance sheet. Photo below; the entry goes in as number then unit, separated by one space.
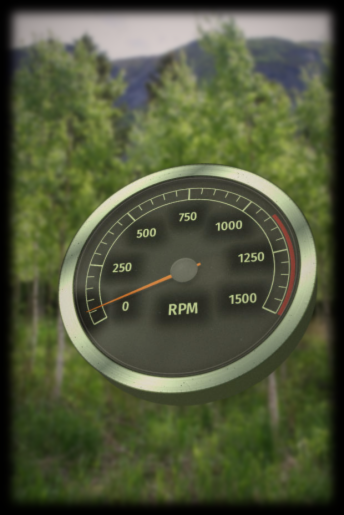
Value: 50 rpm
